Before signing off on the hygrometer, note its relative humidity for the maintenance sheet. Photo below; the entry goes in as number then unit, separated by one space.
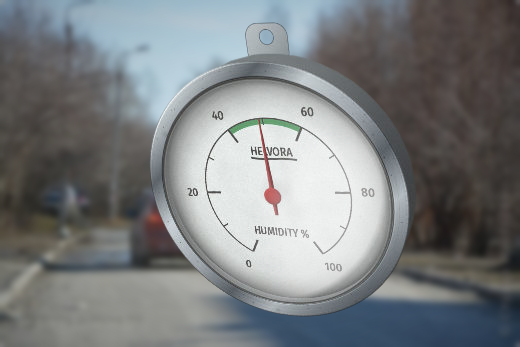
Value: 50 %
